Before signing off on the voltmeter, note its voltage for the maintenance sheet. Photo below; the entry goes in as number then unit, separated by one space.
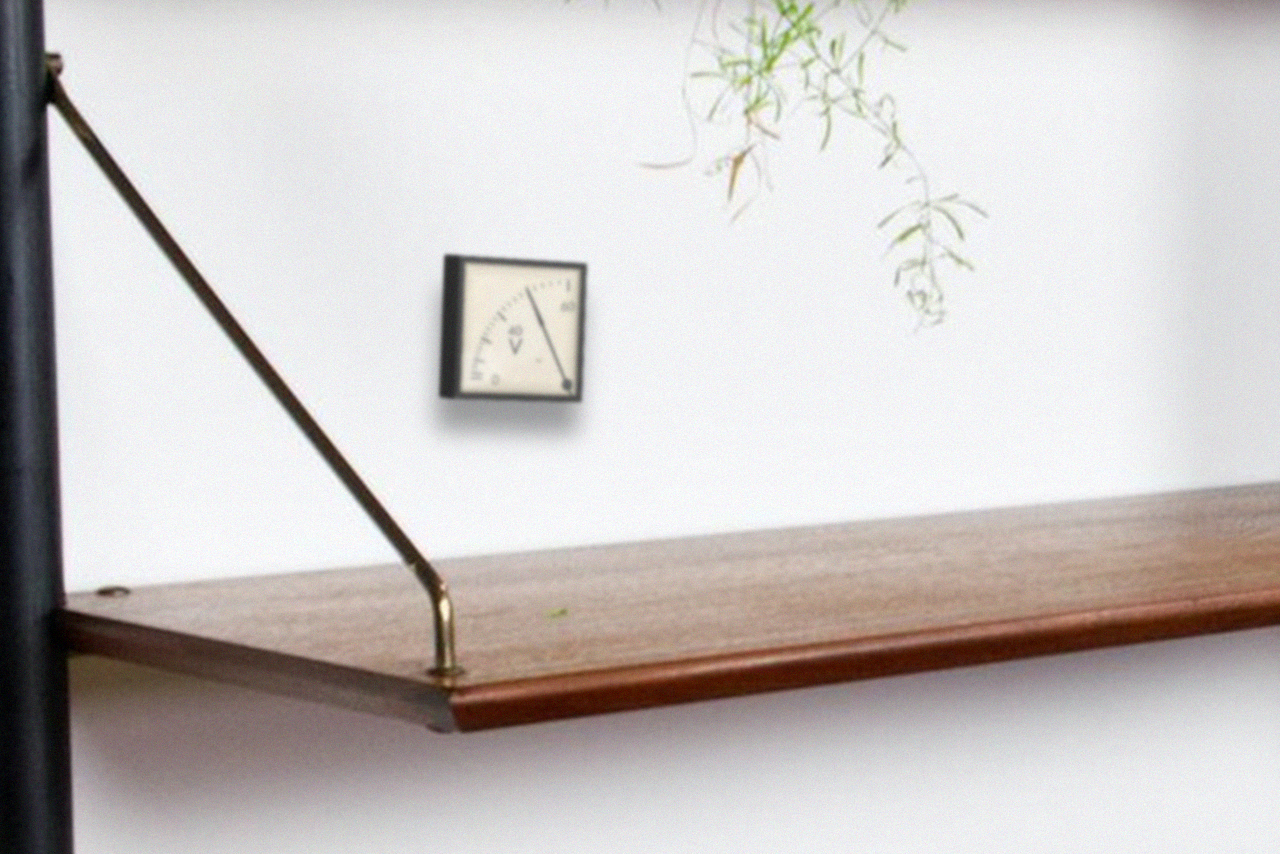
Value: 50 V
